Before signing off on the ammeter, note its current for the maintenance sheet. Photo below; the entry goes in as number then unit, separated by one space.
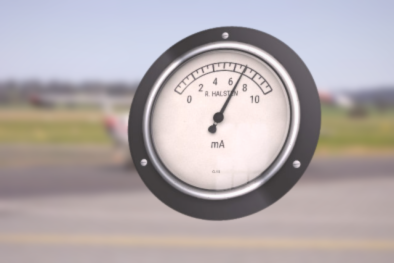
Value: 7 mA
